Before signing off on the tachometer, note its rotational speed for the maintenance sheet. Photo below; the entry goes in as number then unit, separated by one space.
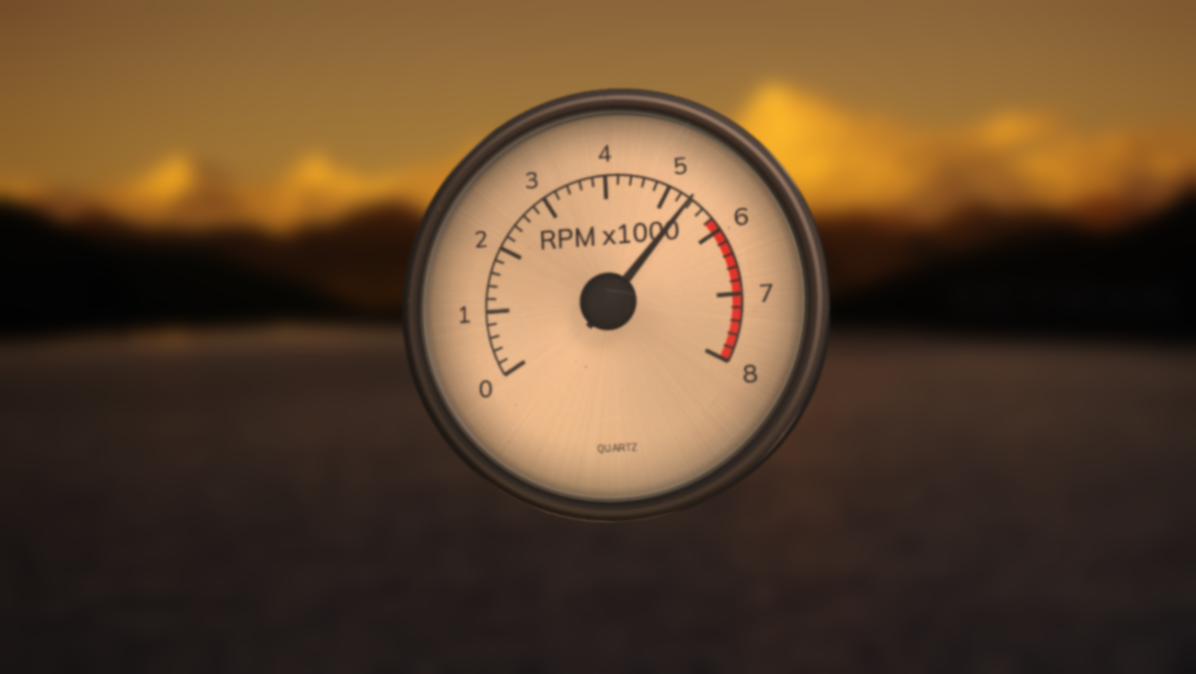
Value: 5400 rpm
